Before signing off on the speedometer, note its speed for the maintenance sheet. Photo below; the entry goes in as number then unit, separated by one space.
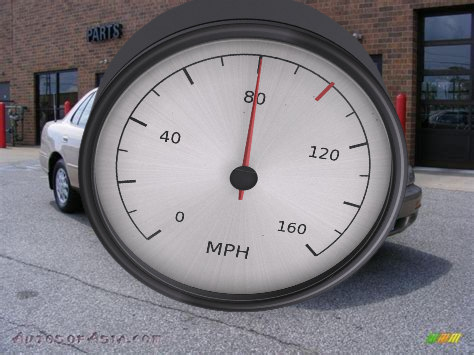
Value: 80 mph
